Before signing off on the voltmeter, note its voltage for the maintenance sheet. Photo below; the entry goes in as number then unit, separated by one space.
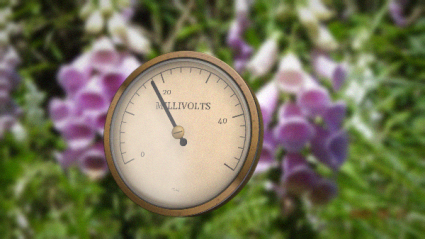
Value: 18 mV
